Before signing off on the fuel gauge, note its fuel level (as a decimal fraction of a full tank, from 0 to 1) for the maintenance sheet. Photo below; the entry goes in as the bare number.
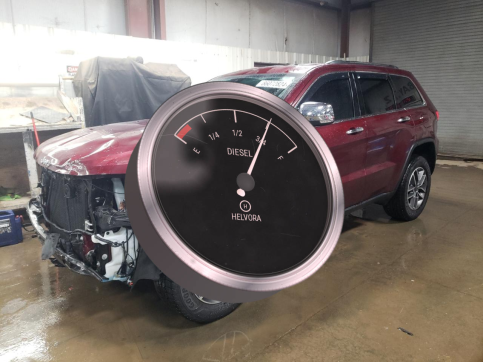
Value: 0.75
